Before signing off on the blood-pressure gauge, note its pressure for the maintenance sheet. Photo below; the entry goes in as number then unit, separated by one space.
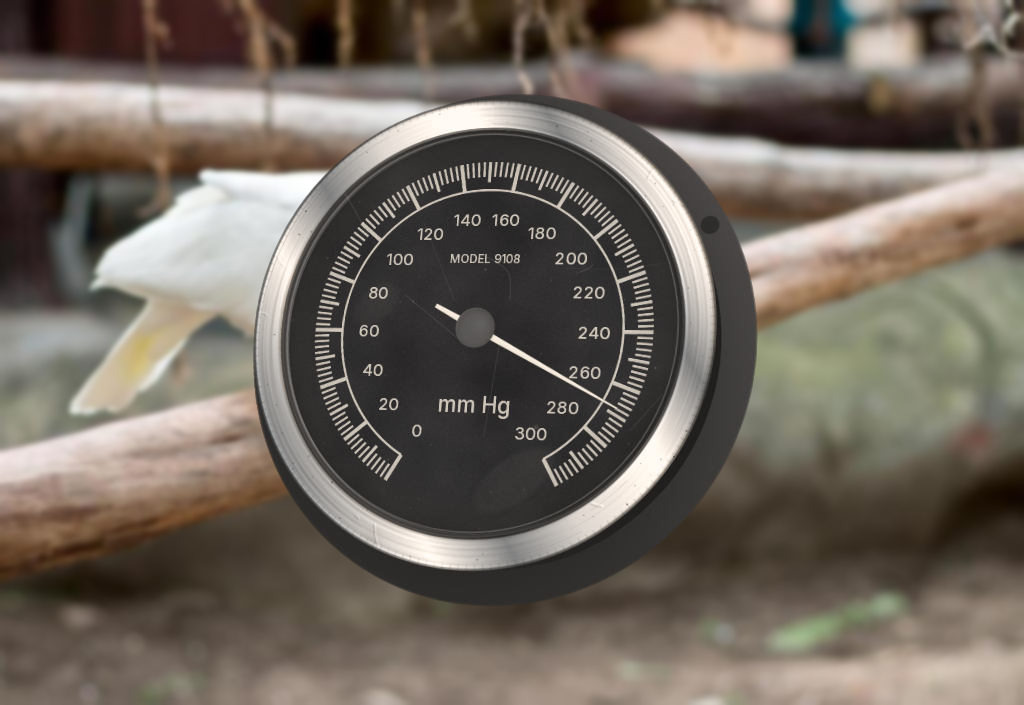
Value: 268 mmHg
